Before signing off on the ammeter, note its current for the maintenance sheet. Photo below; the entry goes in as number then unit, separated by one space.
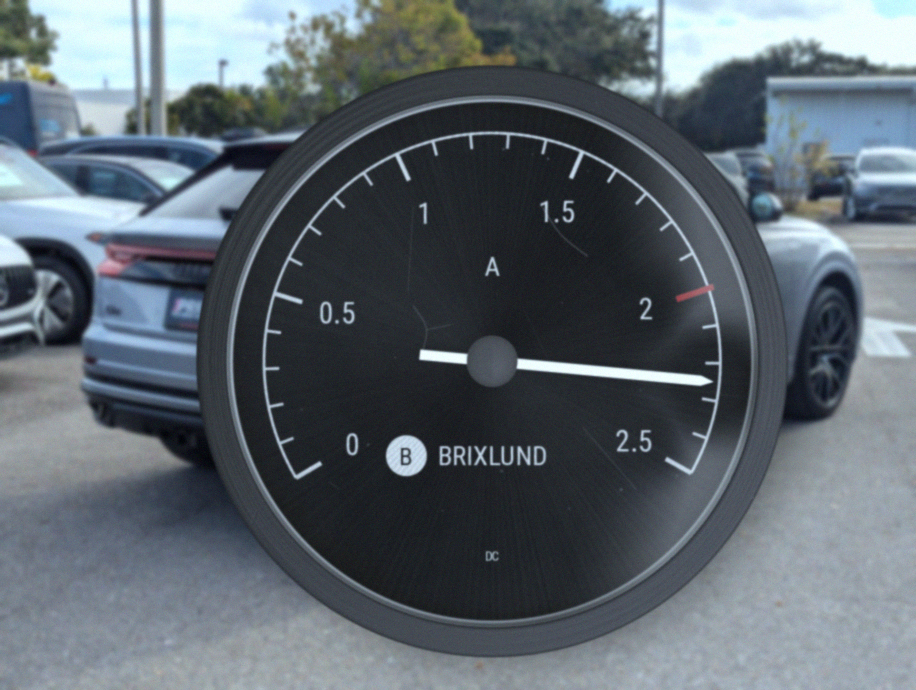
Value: 2.25 A
